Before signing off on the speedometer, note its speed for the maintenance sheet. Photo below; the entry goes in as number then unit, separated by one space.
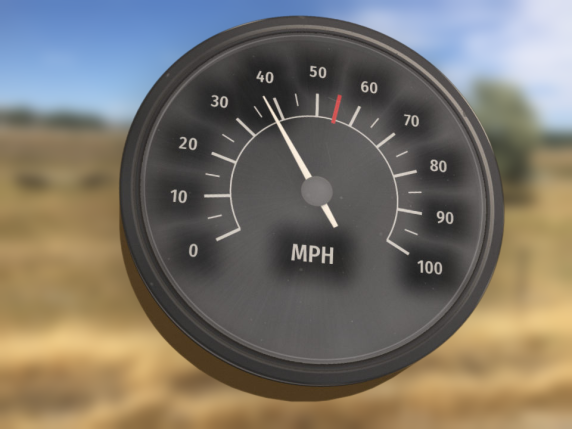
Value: 37.5 mph
